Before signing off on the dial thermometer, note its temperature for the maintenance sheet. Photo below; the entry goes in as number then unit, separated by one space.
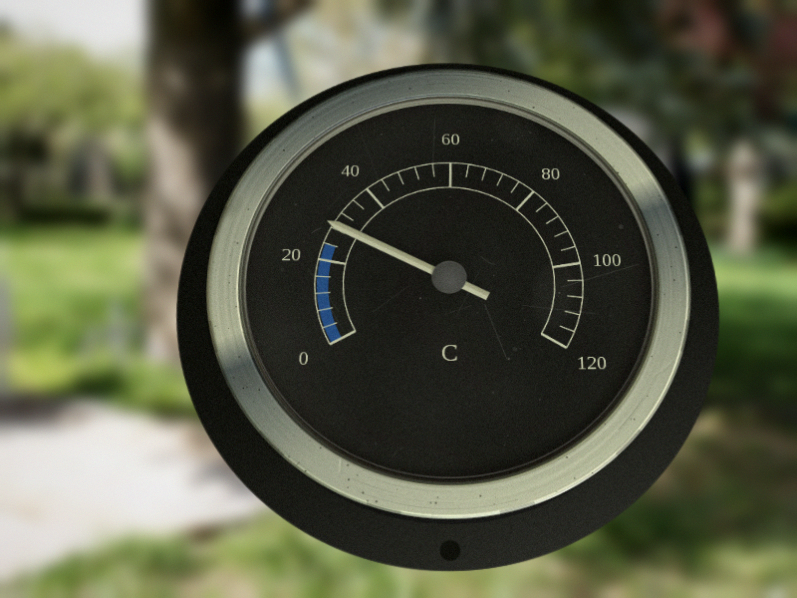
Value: 28 °C
